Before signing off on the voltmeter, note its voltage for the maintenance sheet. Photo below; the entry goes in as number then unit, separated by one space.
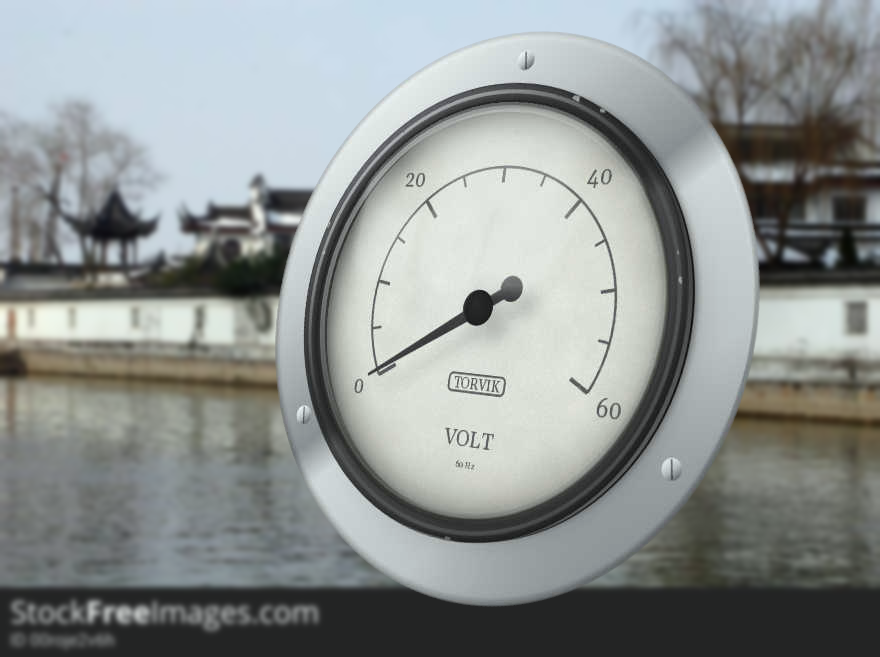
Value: 0 V
